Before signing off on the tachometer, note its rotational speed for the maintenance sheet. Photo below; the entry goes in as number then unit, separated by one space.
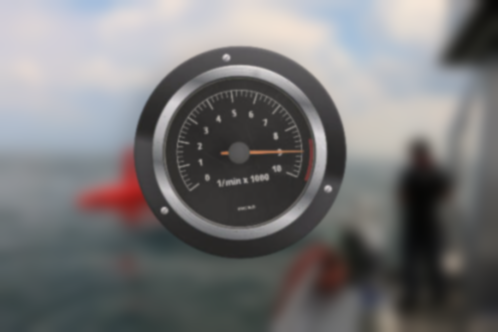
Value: 9000 rpm
